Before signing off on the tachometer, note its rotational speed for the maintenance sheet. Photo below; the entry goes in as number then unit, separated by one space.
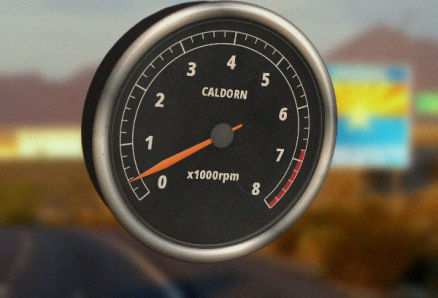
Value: 400 rpm
